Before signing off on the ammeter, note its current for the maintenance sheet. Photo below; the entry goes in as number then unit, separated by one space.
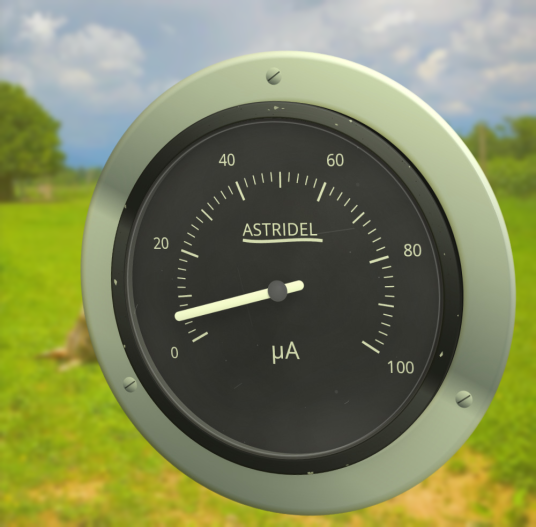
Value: 6 µA
